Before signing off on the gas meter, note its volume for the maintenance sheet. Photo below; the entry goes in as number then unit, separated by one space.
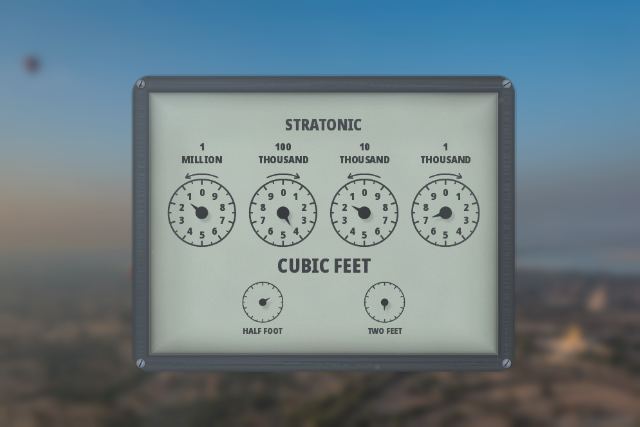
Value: 141700 ft³
